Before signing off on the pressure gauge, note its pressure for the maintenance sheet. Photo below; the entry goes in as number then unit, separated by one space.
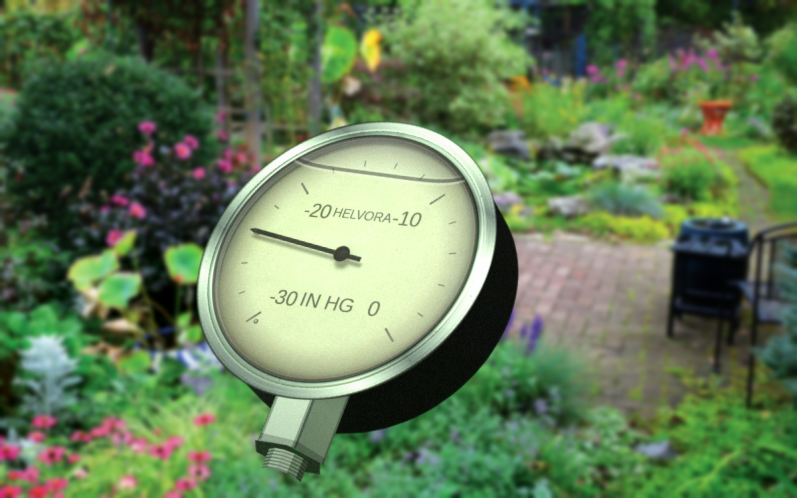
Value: -24 inHg
